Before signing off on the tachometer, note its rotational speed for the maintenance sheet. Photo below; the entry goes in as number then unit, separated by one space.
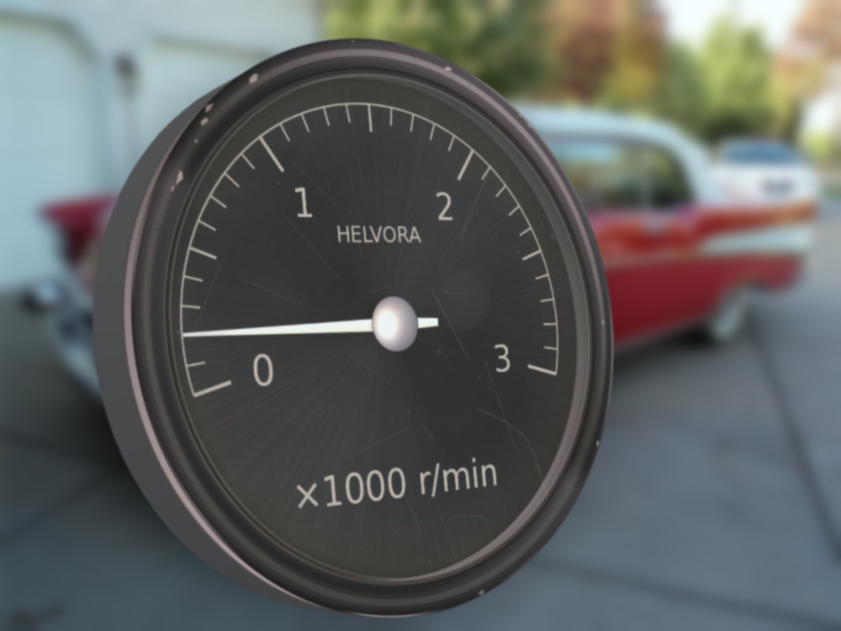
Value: 200 rpm
